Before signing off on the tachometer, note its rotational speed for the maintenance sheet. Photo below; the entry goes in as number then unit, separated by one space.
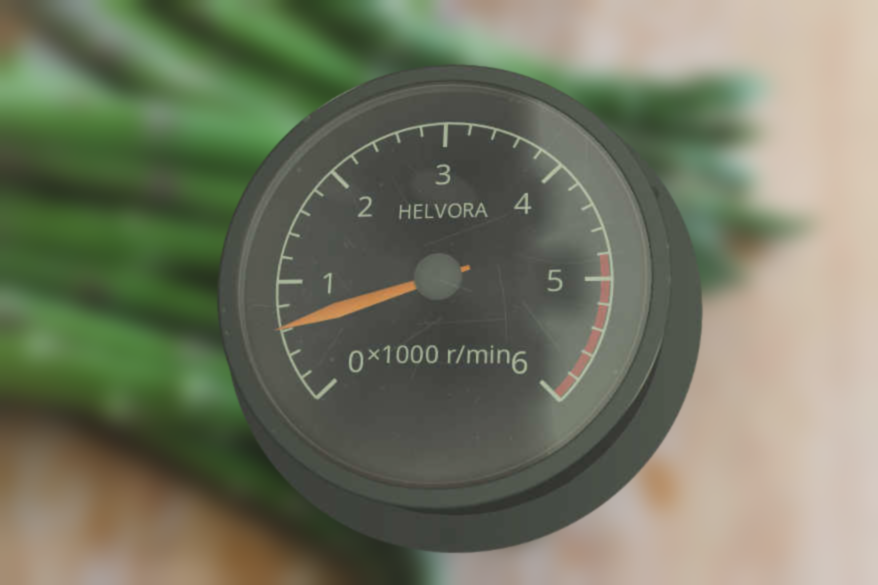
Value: 600 rpm
